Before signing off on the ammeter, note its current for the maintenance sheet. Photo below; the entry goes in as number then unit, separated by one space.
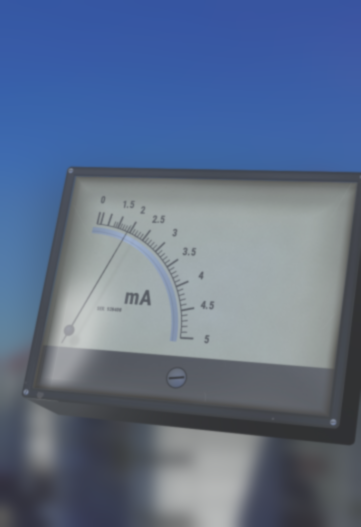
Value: 2 mA
